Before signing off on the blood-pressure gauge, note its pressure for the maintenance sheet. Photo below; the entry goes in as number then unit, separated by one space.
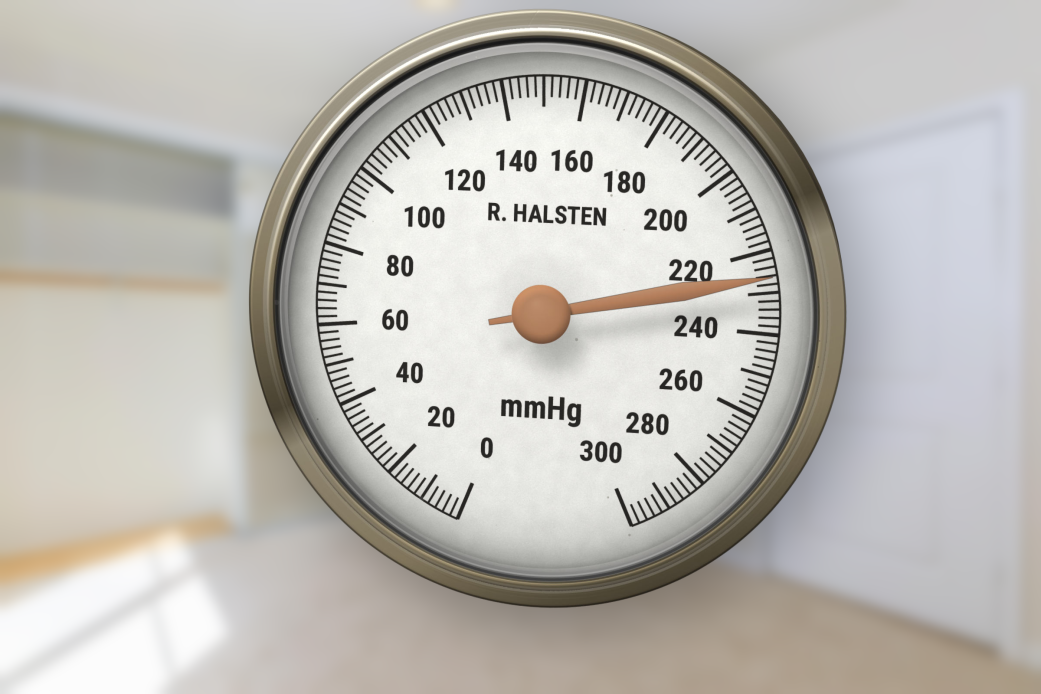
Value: 226 mmHg
